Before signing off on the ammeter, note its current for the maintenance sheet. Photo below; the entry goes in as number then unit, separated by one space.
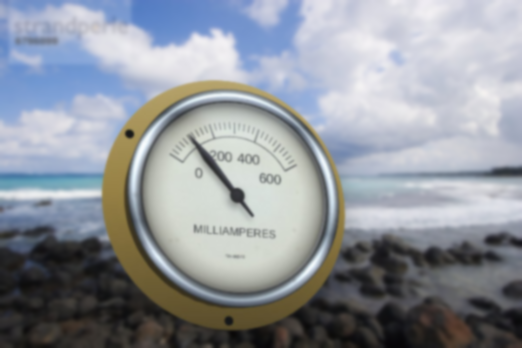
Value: 100 mA
